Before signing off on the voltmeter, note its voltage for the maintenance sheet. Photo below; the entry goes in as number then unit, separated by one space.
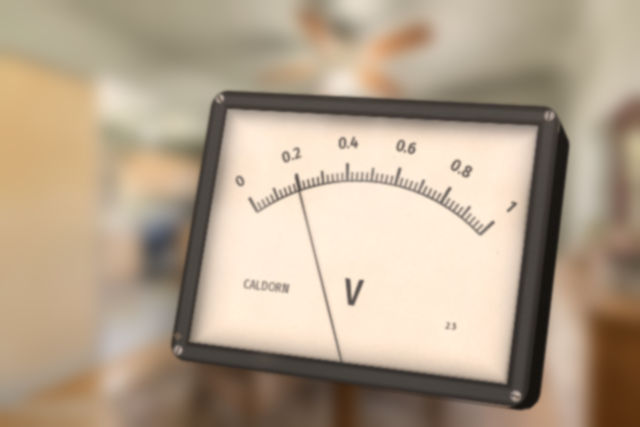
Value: 0.2 V
